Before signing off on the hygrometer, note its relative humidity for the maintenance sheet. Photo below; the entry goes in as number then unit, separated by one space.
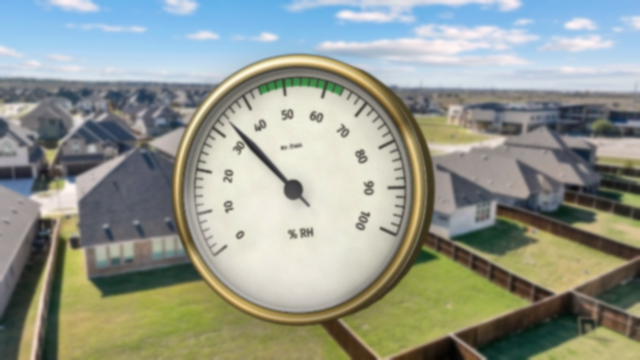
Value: 34 %
